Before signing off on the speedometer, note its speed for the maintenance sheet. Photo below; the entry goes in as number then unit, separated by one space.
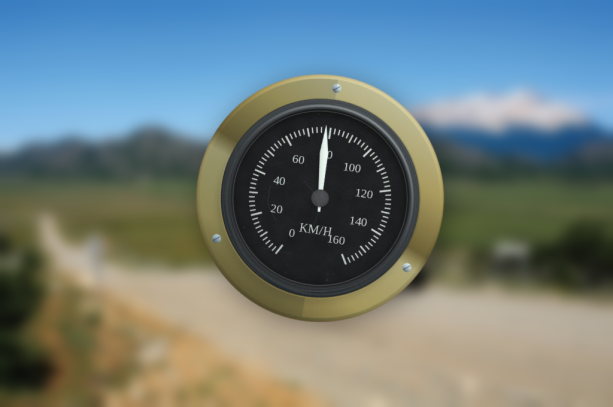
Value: 78 km/h
